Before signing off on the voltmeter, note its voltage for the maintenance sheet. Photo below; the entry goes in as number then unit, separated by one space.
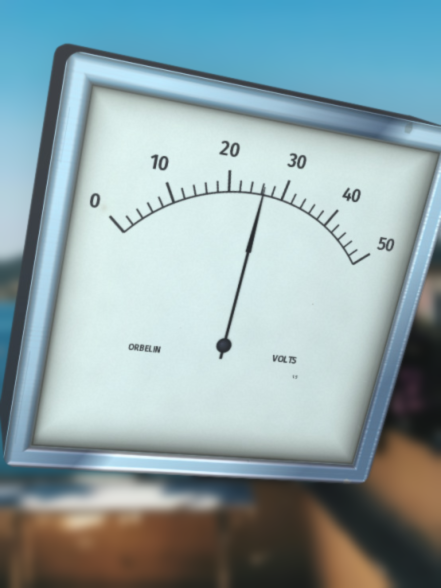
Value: 26 V
